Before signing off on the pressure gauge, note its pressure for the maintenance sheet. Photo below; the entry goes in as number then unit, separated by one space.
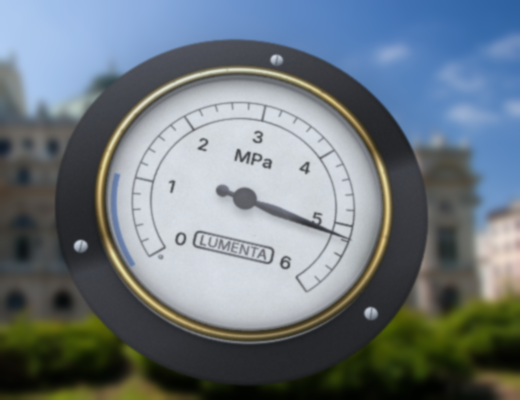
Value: 5.2 MPa
